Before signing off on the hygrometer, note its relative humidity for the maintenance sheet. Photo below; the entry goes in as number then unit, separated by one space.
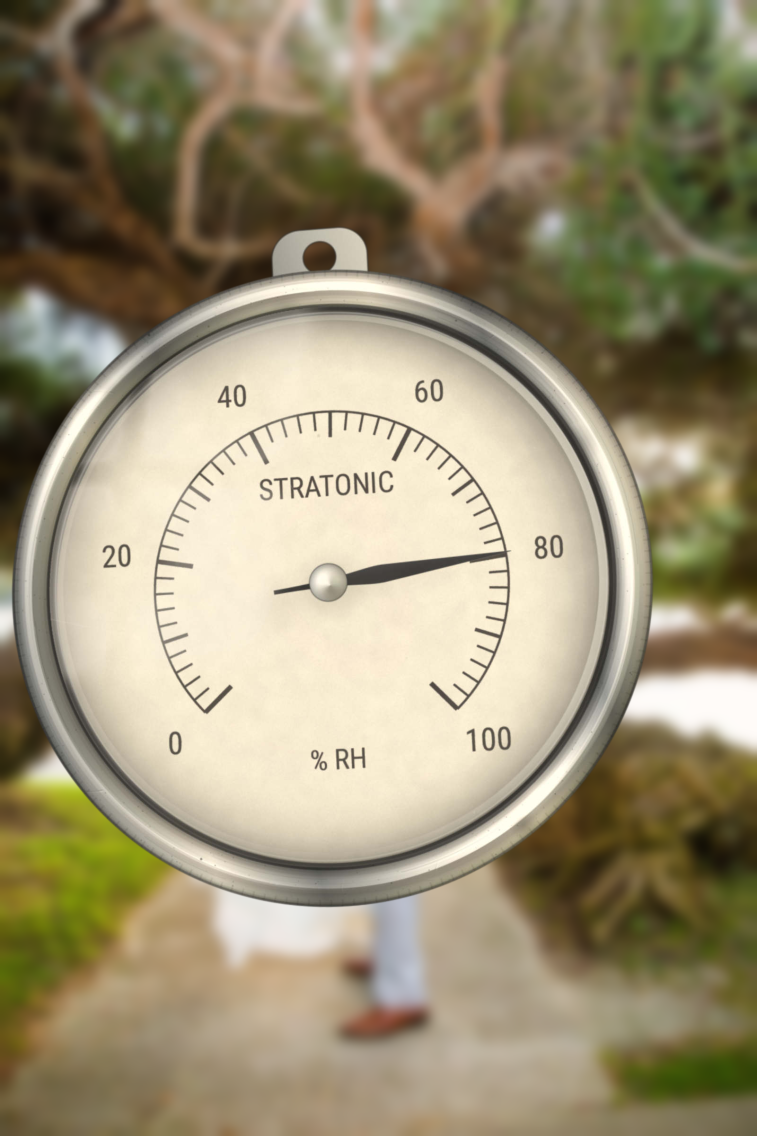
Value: 80 %
